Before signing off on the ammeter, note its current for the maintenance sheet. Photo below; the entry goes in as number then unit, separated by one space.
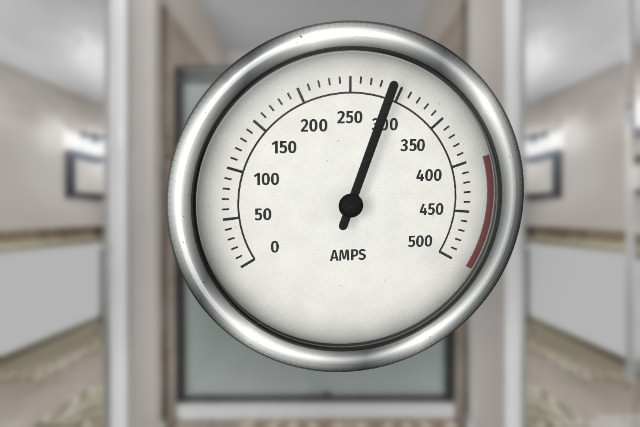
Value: 290 A
